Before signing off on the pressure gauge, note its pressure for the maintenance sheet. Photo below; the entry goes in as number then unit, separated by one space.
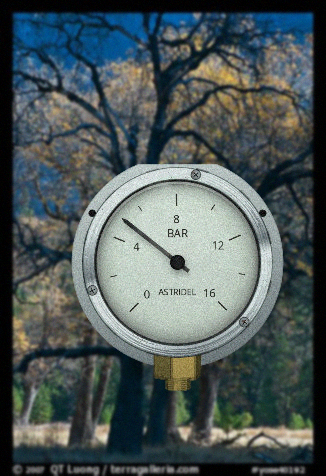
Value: 5 bar
